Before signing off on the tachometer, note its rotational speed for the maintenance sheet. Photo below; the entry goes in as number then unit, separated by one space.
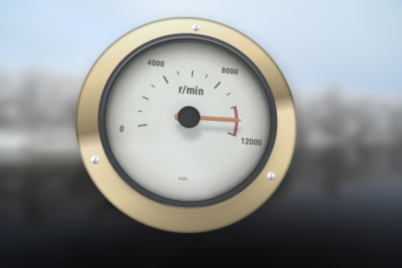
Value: 11000 rpm
